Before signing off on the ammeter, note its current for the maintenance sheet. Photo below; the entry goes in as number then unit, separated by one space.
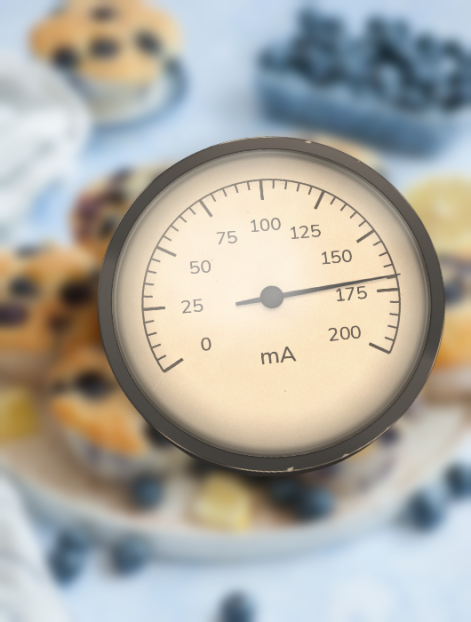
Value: 170 mA
